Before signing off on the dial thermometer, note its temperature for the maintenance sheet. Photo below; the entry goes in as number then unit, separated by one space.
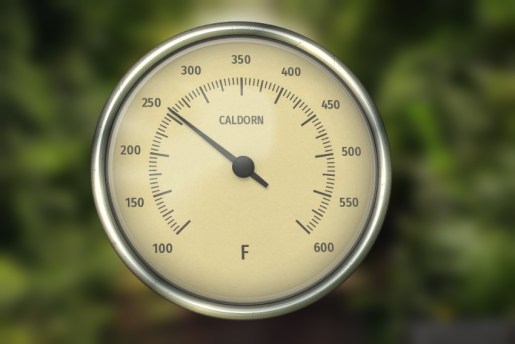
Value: 255 °F
